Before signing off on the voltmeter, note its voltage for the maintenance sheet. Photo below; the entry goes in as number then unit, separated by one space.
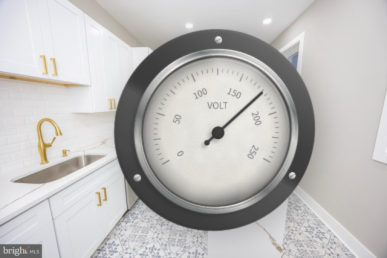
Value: 175 V
